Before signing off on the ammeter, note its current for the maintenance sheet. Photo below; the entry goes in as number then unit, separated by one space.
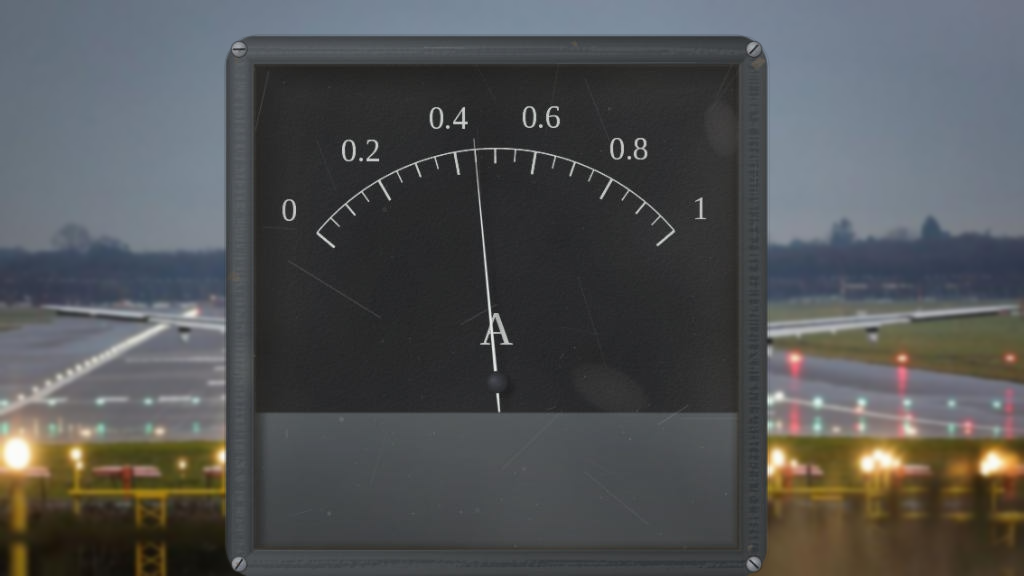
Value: 0.45 A
